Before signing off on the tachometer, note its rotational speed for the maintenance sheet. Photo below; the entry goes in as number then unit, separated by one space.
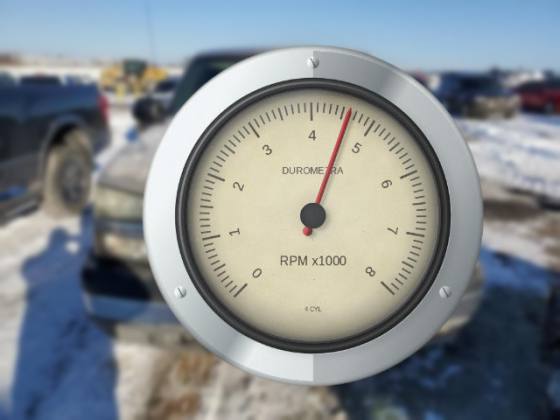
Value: 4600 rpm
